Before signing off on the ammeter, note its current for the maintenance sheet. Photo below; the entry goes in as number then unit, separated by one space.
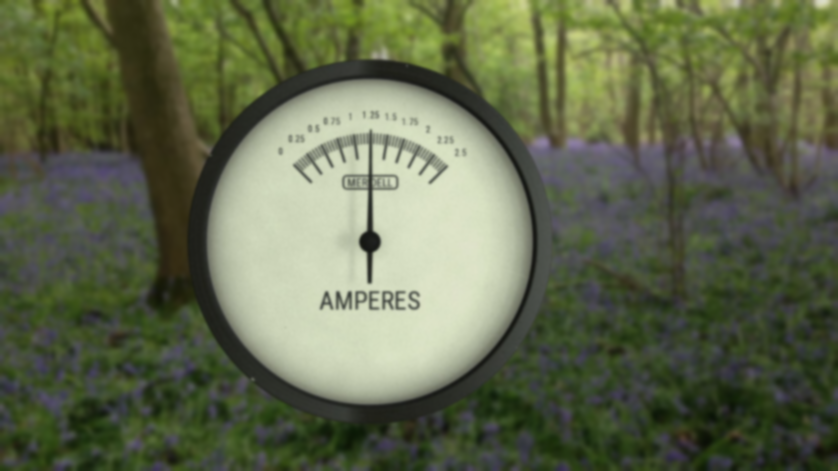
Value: 1.25 A
